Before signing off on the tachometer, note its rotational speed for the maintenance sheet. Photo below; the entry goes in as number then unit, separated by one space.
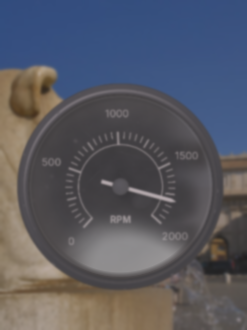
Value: 1800 rpm
